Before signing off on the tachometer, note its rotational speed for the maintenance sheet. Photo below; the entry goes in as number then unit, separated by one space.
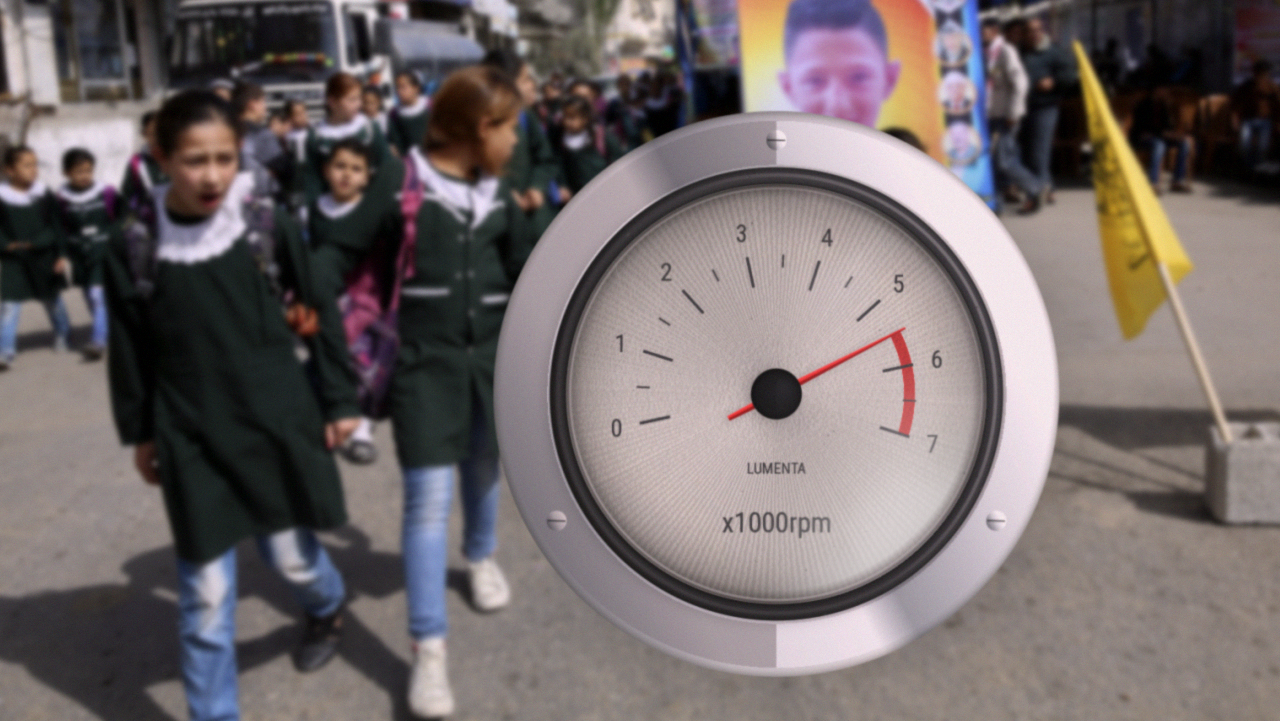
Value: 5500 rpm
